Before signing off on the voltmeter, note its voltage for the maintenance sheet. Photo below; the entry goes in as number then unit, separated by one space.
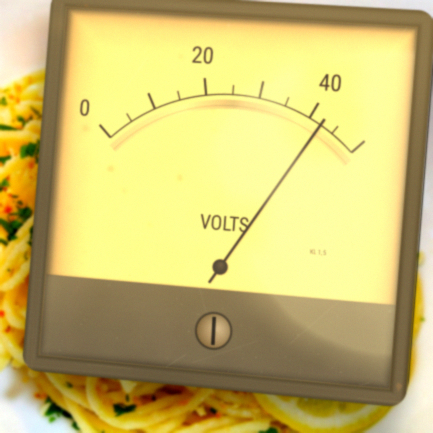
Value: 42.5 V
